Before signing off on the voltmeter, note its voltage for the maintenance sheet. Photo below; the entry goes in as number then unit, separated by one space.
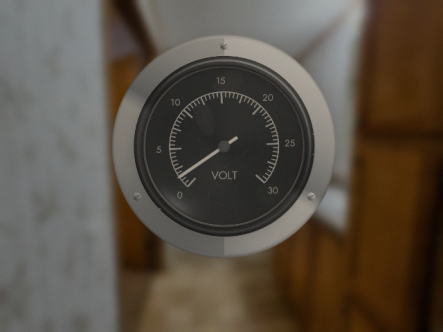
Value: 1.5 V
